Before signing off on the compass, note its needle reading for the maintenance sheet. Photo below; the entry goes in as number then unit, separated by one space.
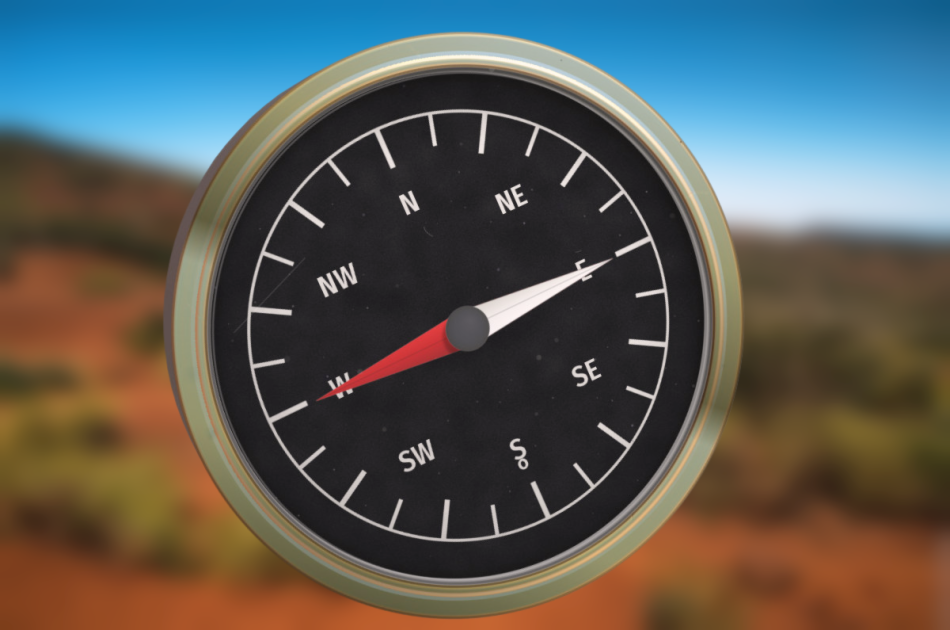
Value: 270 °
